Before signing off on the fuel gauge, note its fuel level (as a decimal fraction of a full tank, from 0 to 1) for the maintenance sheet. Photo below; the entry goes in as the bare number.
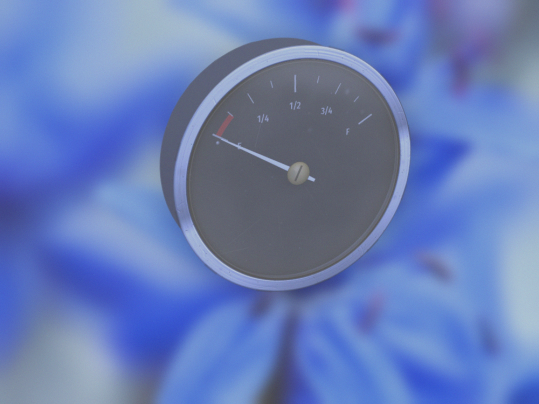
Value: 0
